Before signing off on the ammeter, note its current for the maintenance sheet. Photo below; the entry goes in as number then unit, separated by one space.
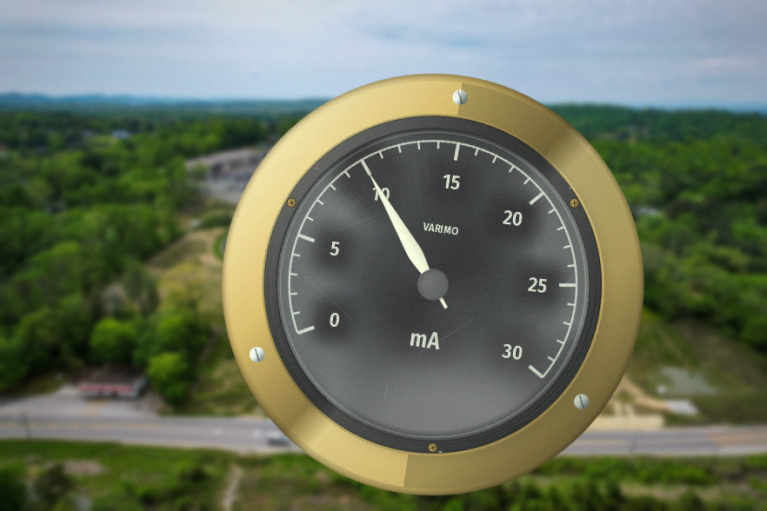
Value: 10 mA
